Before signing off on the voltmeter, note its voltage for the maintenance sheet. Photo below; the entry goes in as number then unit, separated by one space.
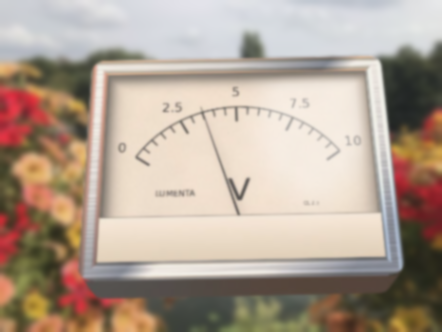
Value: 3.5 V
